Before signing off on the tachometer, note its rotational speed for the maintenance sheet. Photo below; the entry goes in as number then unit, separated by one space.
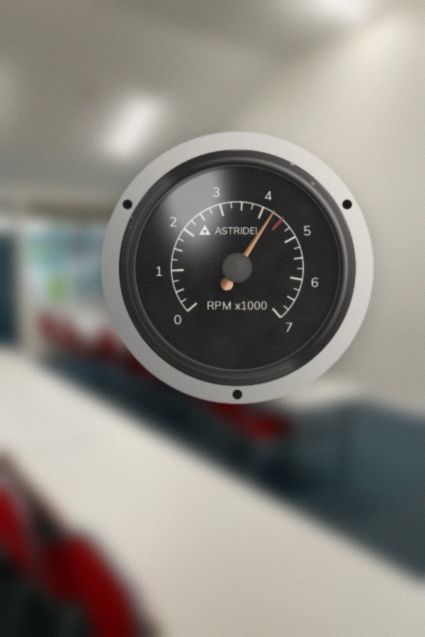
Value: 4250 rpm
